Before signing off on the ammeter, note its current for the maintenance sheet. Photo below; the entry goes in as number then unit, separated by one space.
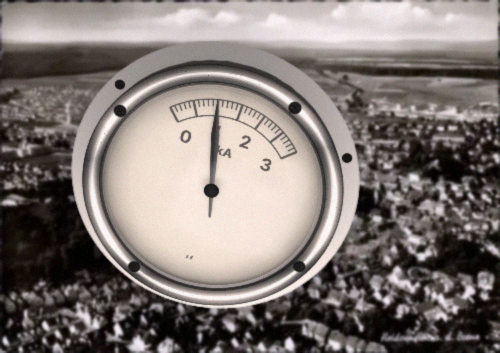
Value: 1 kA
